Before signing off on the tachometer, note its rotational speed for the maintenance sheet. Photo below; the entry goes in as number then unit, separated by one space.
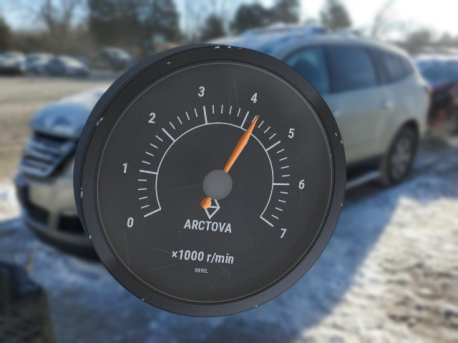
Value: 4200 rpm
